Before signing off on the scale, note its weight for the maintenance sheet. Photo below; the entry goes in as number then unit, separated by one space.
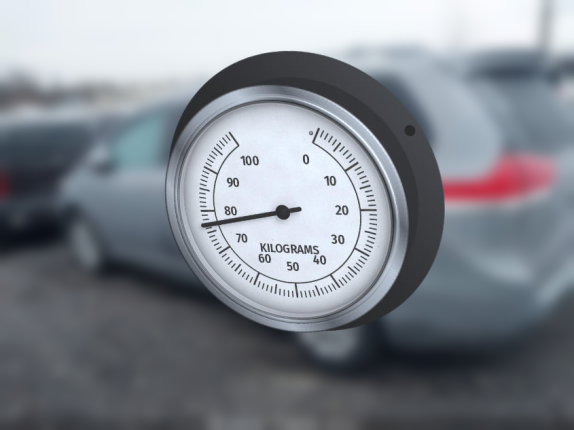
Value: 77 kg
